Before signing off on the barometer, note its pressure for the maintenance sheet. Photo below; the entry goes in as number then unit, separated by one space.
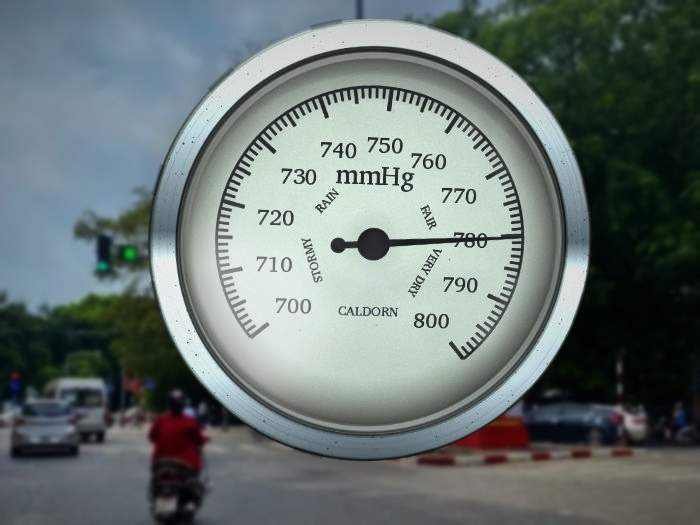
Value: 780 mmHg
